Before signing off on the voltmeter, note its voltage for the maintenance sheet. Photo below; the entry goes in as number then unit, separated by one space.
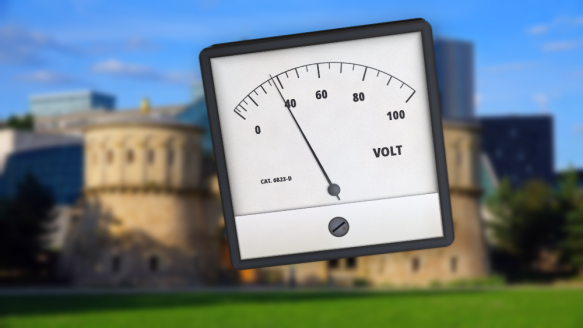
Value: 37.5 V
